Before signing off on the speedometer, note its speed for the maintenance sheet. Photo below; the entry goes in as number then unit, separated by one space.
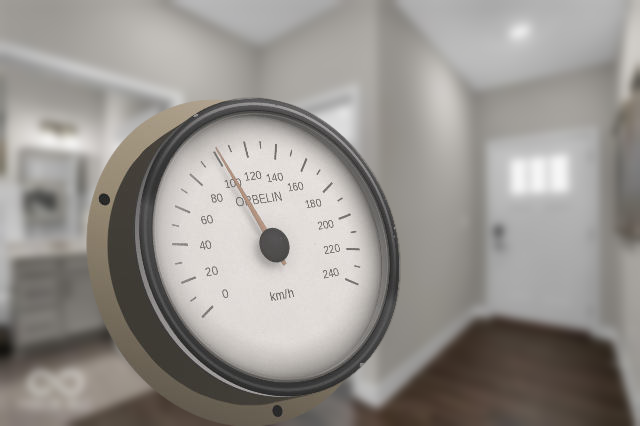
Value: 100 km/h
